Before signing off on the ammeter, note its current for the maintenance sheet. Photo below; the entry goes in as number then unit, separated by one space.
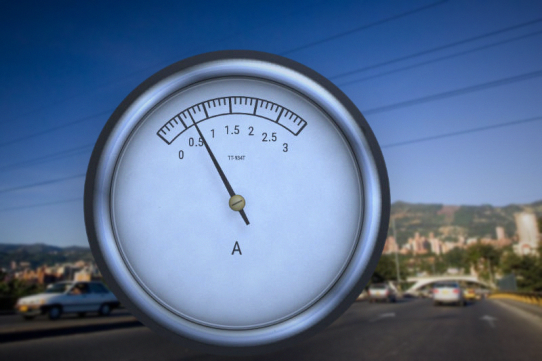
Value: 0.7 A
